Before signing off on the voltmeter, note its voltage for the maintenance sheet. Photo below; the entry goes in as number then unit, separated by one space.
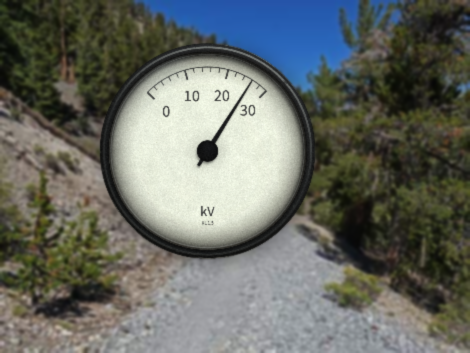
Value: 26 kV
